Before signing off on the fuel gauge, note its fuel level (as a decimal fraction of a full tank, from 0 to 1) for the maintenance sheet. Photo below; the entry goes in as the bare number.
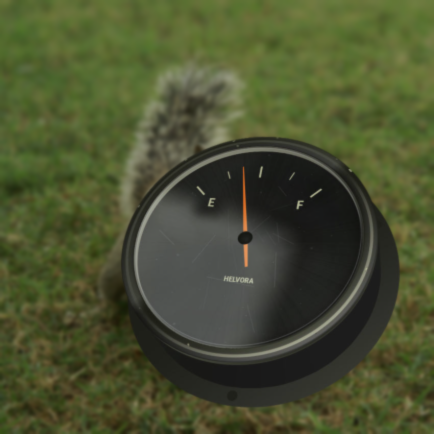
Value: 0.375
